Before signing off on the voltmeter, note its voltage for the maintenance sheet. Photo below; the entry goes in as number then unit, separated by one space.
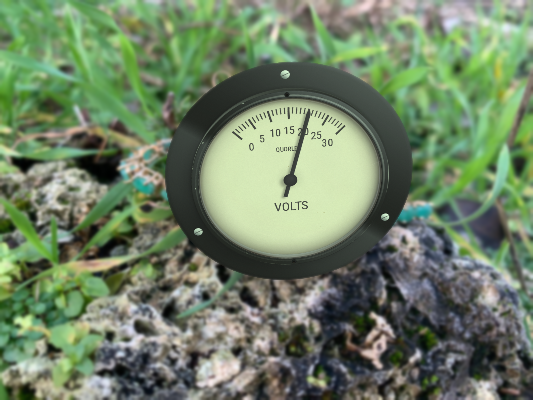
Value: 20 V
